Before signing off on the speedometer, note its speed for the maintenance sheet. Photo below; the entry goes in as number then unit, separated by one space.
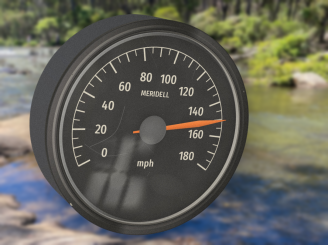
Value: 150 mph
